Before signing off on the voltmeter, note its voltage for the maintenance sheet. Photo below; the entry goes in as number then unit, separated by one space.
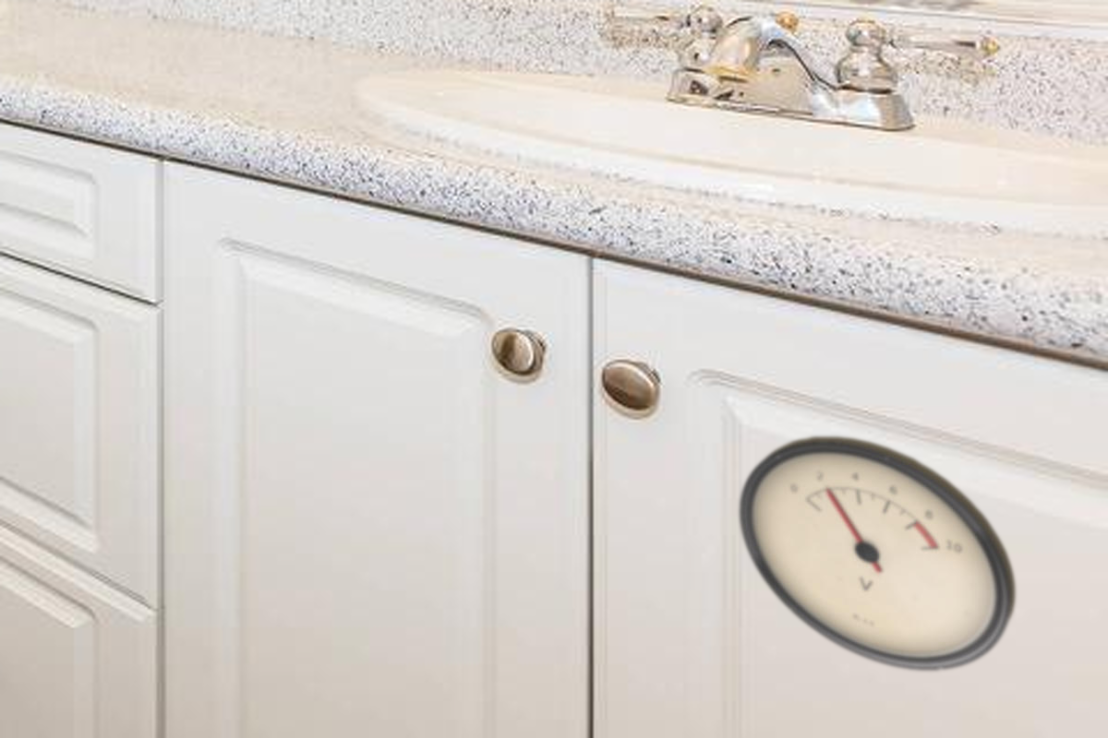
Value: 2 V
